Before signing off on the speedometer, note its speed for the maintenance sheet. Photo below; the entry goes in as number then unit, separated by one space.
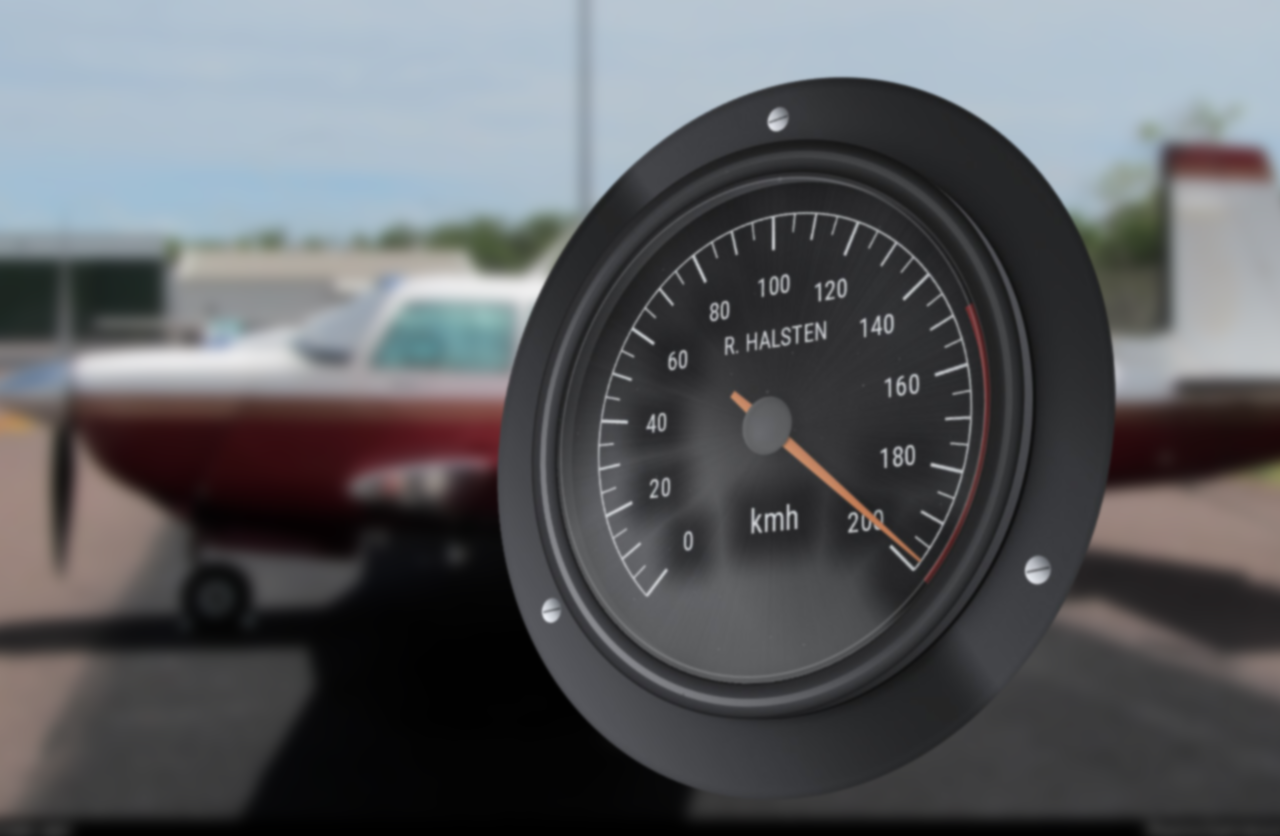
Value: 197.5 km/h
